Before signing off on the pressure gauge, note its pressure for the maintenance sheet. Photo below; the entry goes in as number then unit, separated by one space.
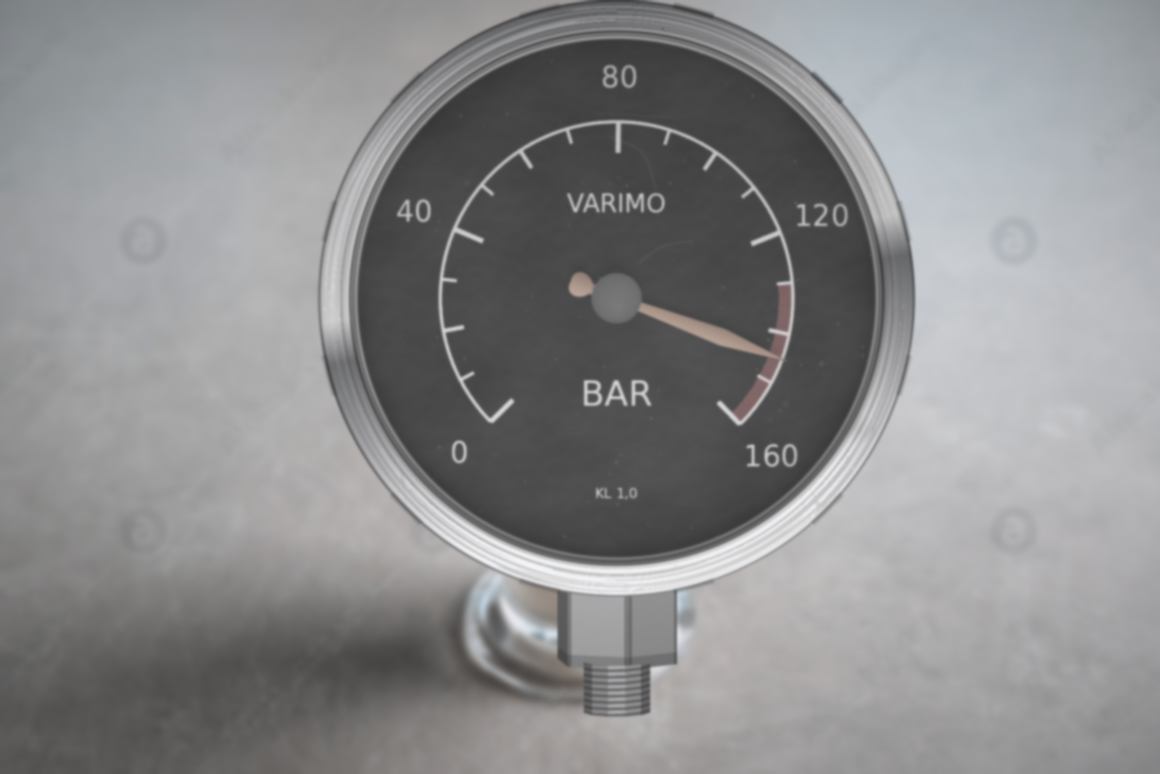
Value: 145 bar
